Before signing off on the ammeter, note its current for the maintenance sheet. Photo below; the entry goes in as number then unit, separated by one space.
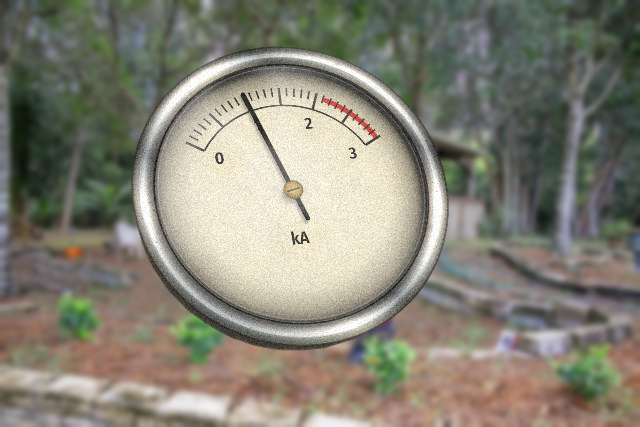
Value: 1 kA
